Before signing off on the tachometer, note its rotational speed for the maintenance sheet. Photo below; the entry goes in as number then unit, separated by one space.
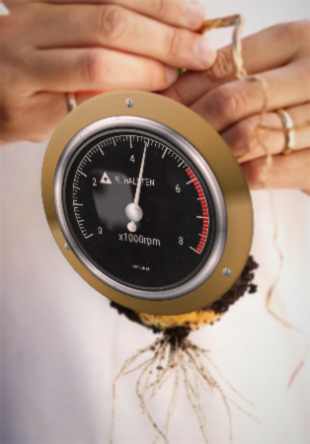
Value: 4500 rpm
